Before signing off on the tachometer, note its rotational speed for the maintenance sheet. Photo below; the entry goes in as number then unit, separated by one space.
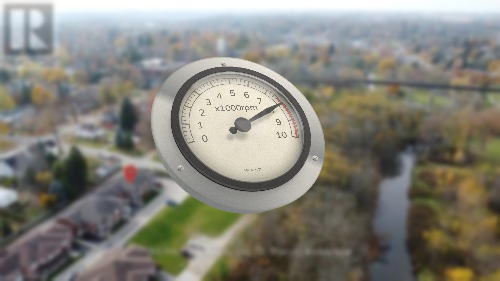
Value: 8000 rpm
